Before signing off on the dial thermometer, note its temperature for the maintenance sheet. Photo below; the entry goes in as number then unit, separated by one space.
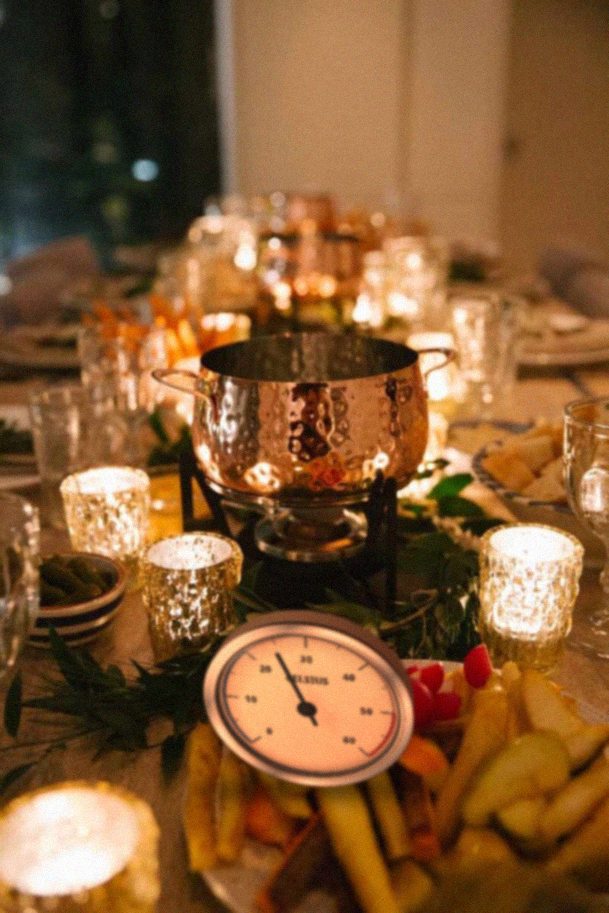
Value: 25 °C
